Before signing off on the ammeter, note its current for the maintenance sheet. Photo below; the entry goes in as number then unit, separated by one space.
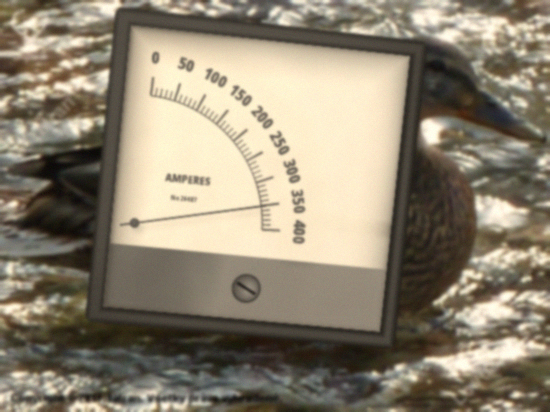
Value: 350 A
